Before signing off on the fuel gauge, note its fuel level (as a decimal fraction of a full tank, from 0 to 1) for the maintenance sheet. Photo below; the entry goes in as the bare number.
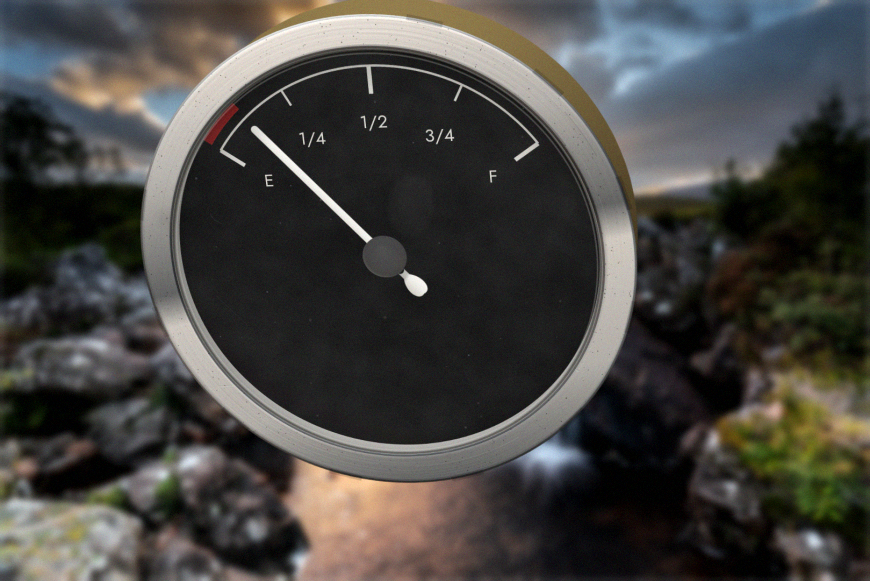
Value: 0.125
